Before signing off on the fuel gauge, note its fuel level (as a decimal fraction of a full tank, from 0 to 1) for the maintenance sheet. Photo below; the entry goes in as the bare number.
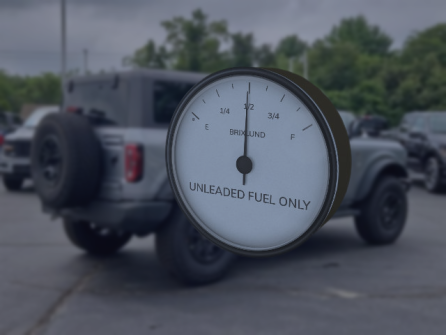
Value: 0.5
